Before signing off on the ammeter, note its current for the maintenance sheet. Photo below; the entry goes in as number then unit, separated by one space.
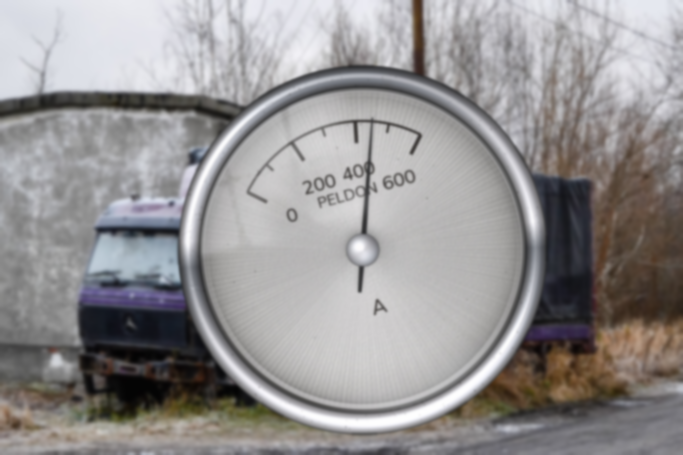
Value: 450 A
